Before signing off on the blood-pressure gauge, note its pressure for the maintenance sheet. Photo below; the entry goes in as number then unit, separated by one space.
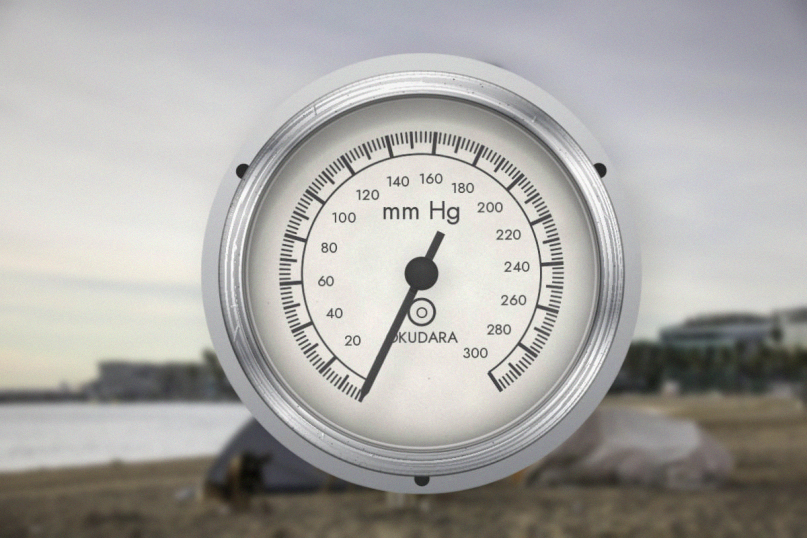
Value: 0 mmHg
